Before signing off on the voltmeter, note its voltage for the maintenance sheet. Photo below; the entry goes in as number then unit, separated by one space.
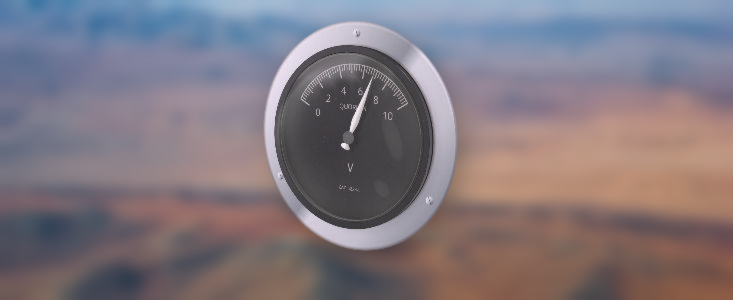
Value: 7 V
